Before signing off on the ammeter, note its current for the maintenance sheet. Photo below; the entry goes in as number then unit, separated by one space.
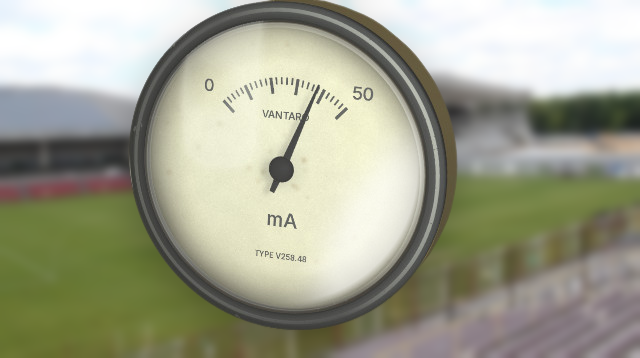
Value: 38 mA
